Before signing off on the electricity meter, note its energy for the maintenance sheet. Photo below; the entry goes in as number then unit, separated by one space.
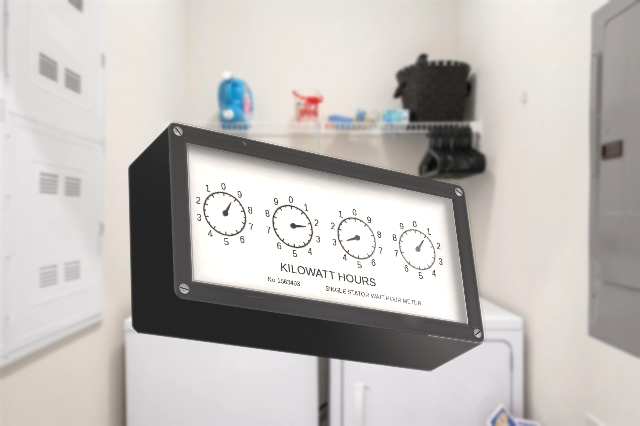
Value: 9231 kWh
